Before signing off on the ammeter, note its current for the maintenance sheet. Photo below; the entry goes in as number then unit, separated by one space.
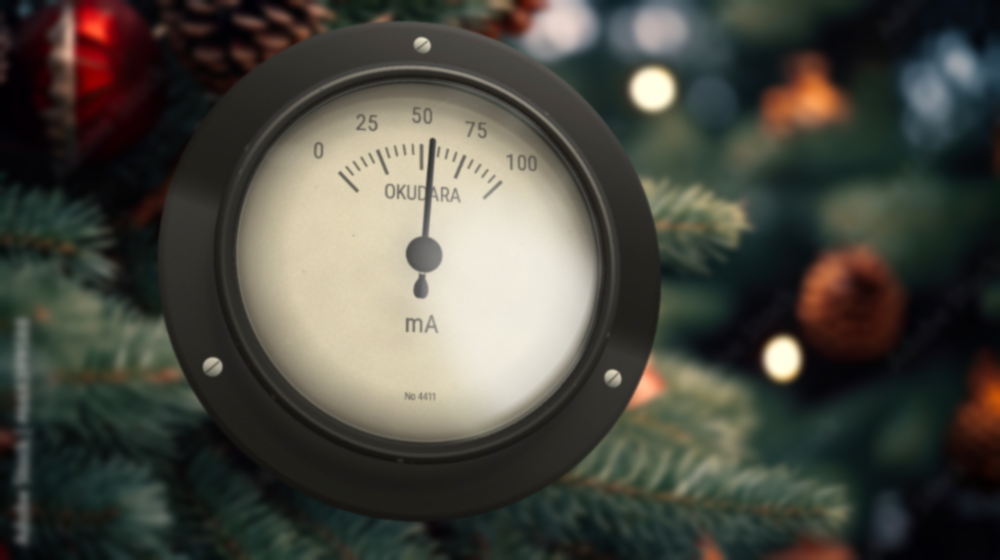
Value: 55 mA
